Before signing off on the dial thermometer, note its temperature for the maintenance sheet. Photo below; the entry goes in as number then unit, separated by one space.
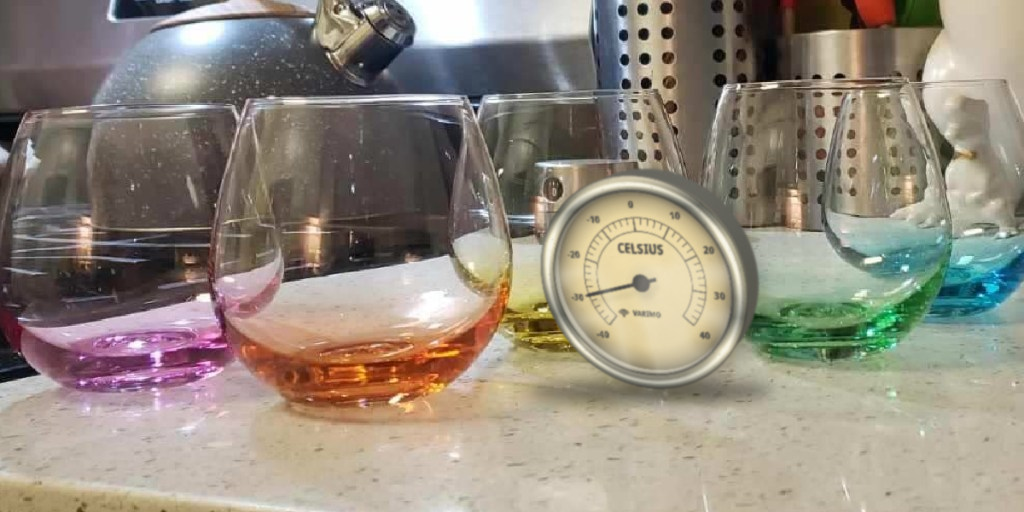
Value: -30 °C
